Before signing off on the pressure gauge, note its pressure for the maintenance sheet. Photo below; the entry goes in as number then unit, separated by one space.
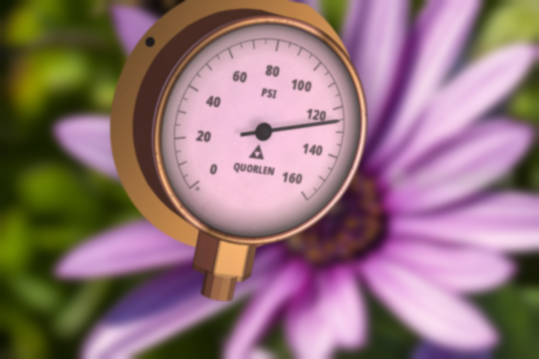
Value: 125 psi
